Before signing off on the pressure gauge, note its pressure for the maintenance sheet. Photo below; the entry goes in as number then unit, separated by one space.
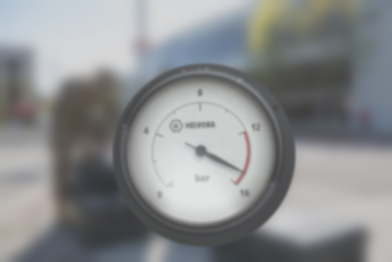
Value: 15 bar
